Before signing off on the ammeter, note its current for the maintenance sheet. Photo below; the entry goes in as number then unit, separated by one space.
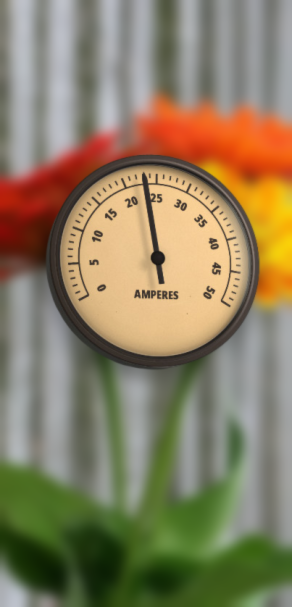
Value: 23 A
